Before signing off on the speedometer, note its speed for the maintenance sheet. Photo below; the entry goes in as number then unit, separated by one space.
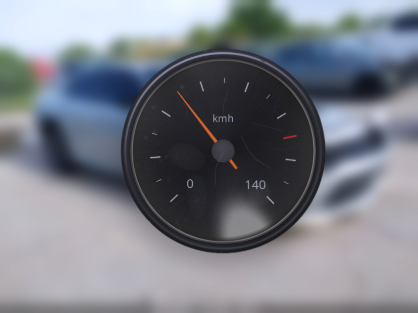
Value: 50 km/h
